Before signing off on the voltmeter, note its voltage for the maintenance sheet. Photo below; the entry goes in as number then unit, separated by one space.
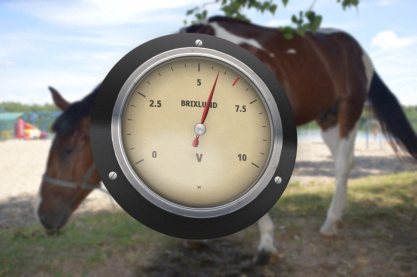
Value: 5.75 V
